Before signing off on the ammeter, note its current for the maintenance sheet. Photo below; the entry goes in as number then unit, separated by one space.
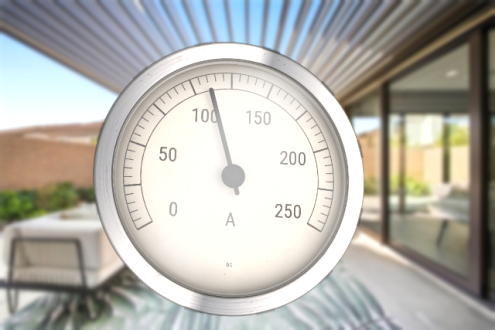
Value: 110 A
